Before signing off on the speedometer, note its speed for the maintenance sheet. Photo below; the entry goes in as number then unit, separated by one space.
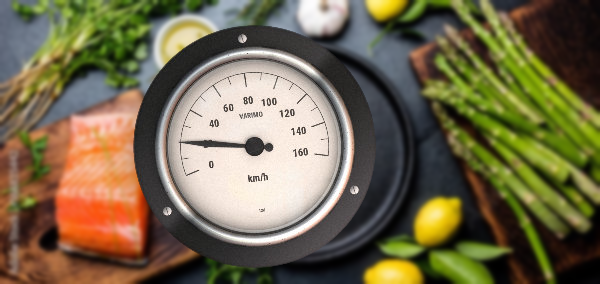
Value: 20 km/h
